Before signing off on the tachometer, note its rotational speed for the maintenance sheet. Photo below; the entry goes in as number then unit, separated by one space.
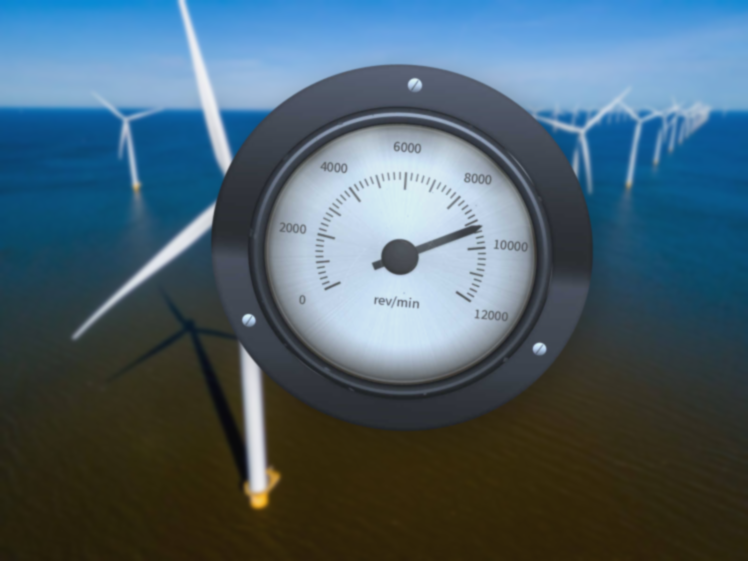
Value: 9200 rpm
